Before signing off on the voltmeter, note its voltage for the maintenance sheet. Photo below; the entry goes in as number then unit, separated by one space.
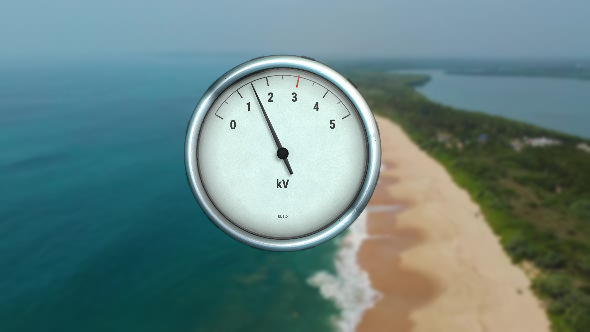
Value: 1.5 kV
